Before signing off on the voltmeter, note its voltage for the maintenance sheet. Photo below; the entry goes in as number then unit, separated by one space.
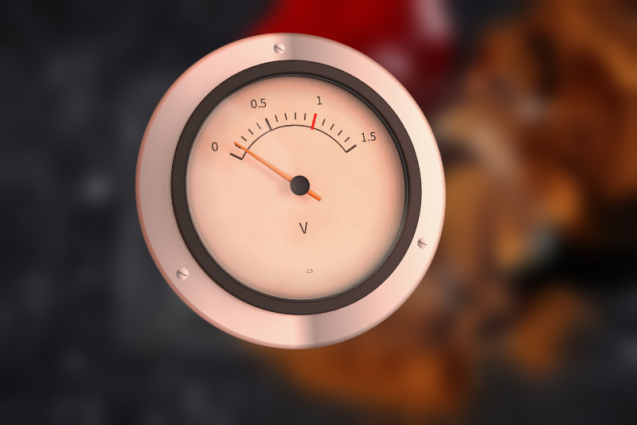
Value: 0.1 V
